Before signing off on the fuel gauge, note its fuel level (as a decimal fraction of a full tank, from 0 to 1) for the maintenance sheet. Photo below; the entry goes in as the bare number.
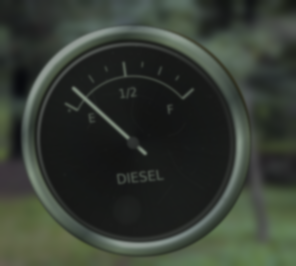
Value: 0.125
